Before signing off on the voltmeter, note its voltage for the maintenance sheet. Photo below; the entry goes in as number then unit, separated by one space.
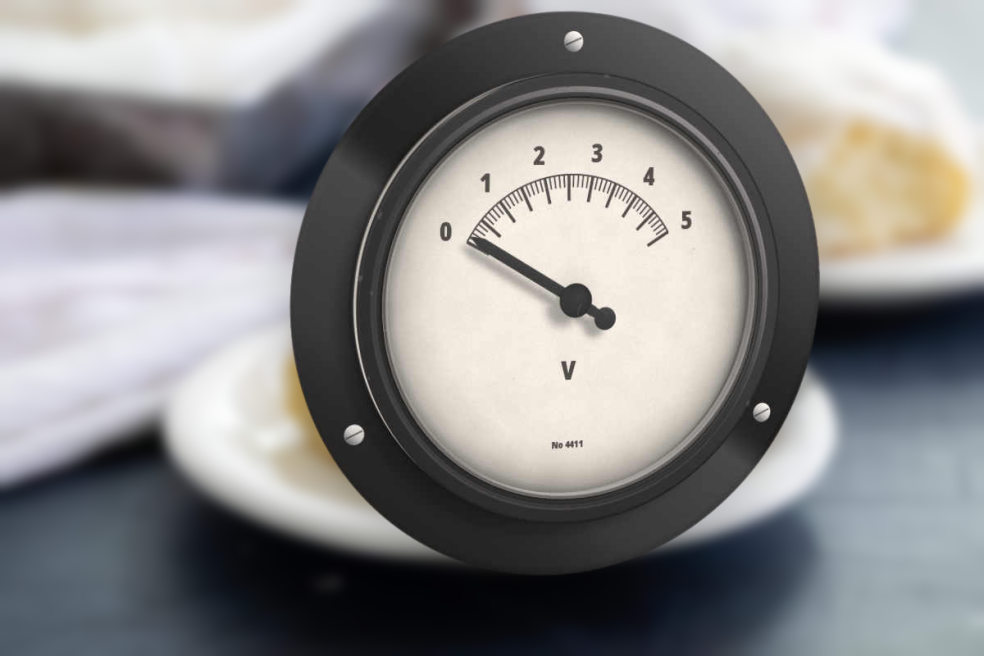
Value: 0.1 V
